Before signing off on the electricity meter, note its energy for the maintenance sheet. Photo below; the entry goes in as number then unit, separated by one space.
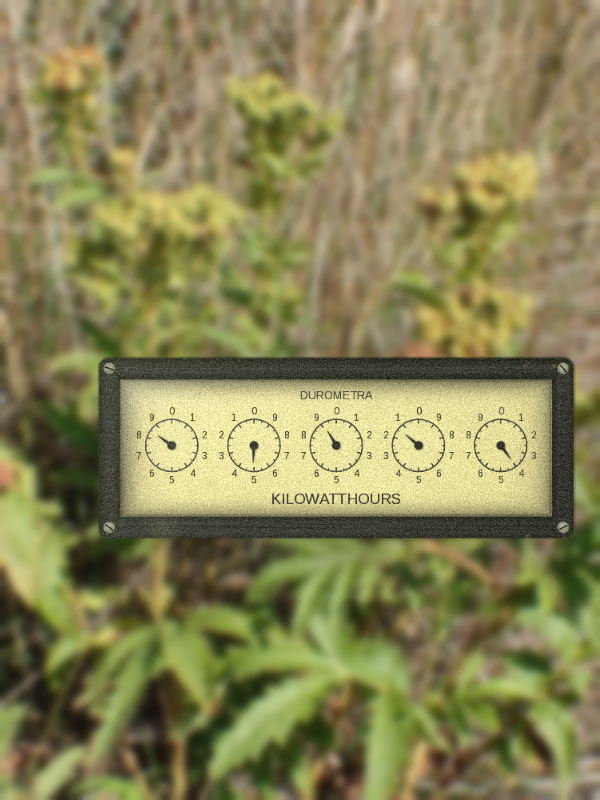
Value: 84914 kWh
